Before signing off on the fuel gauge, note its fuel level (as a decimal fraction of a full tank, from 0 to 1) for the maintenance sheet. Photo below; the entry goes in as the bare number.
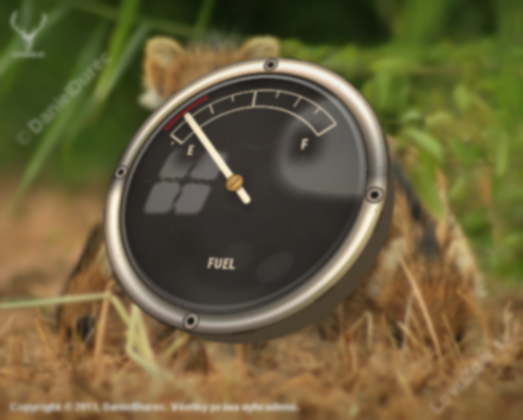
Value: 0.125
